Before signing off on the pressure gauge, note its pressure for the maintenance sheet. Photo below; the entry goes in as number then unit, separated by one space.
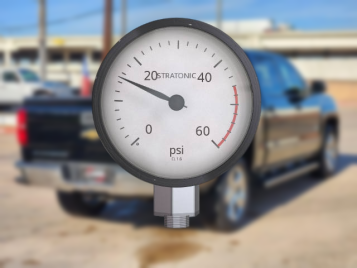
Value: 15 psi
